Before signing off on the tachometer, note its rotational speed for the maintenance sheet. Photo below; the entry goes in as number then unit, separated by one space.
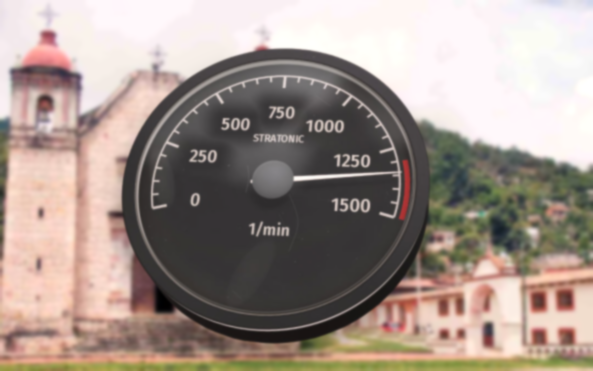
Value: 1350 rpm
